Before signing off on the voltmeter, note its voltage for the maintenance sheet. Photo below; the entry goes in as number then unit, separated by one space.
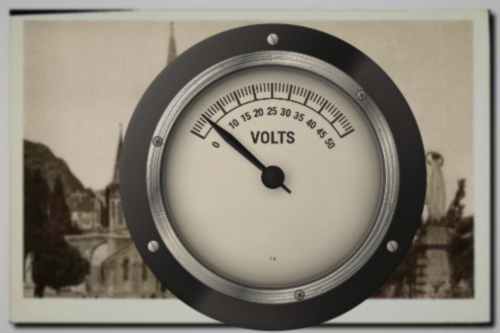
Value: 5 V
